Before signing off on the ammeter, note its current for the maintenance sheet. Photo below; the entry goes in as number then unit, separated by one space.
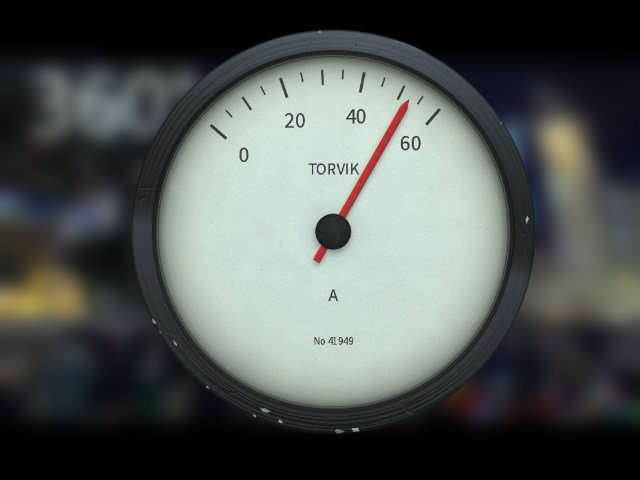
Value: 52.5 A
